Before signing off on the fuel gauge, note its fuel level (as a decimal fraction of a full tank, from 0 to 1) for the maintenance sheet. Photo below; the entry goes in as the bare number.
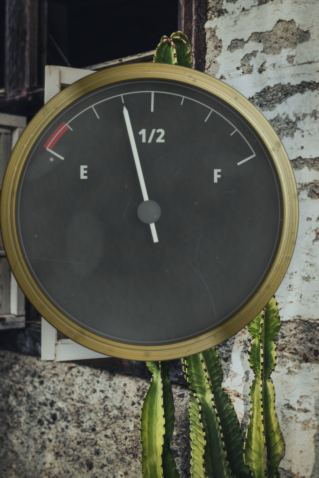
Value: 0.375
